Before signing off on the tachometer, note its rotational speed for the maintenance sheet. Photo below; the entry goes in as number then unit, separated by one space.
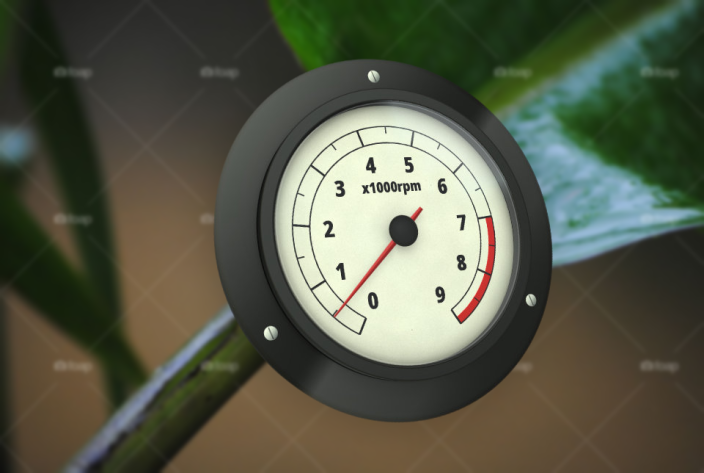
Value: 500 rpm
